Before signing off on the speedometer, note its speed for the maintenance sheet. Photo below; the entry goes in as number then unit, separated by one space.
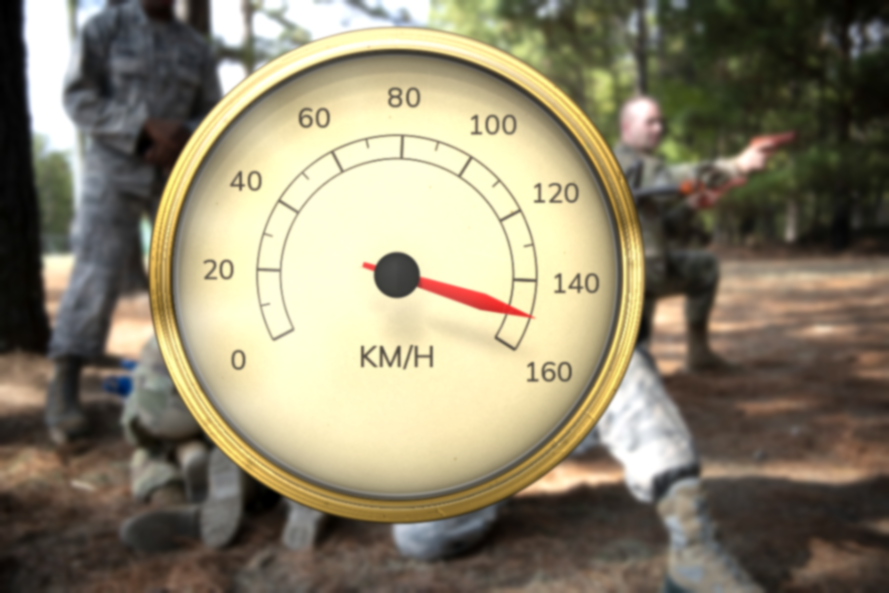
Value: 150 km/h
